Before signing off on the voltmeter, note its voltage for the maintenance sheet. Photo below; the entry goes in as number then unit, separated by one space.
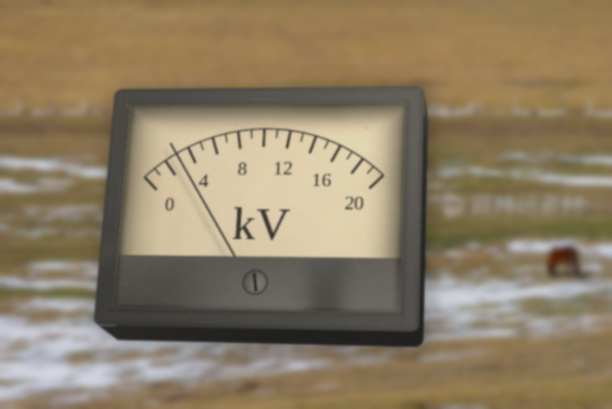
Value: 3 kV
